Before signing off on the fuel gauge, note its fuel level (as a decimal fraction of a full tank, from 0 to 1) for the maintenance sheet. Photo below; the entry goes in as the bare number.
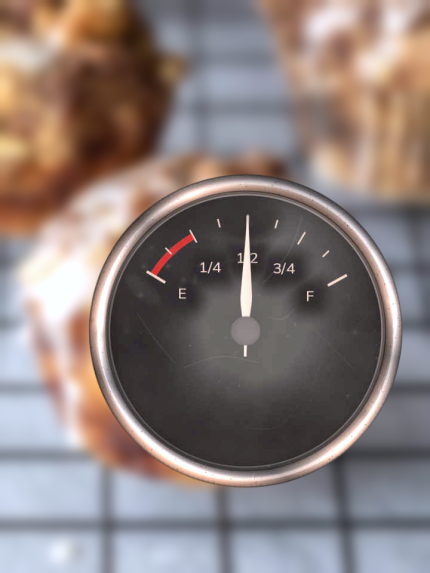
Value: 0.5
